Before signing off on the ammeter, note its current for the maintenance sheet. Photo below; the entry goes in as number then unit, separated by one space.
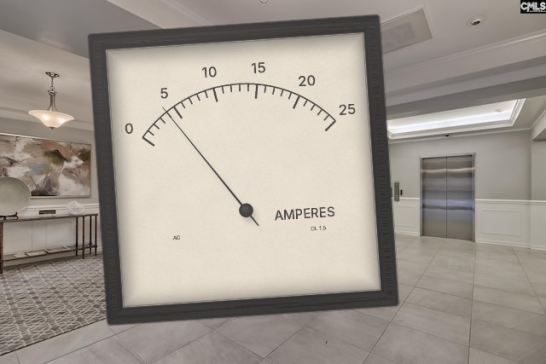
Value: 4 A
